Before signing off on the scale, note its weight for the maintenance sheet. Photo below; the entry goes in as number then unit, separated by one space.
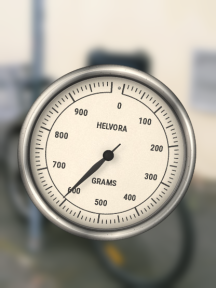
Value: 610 g
